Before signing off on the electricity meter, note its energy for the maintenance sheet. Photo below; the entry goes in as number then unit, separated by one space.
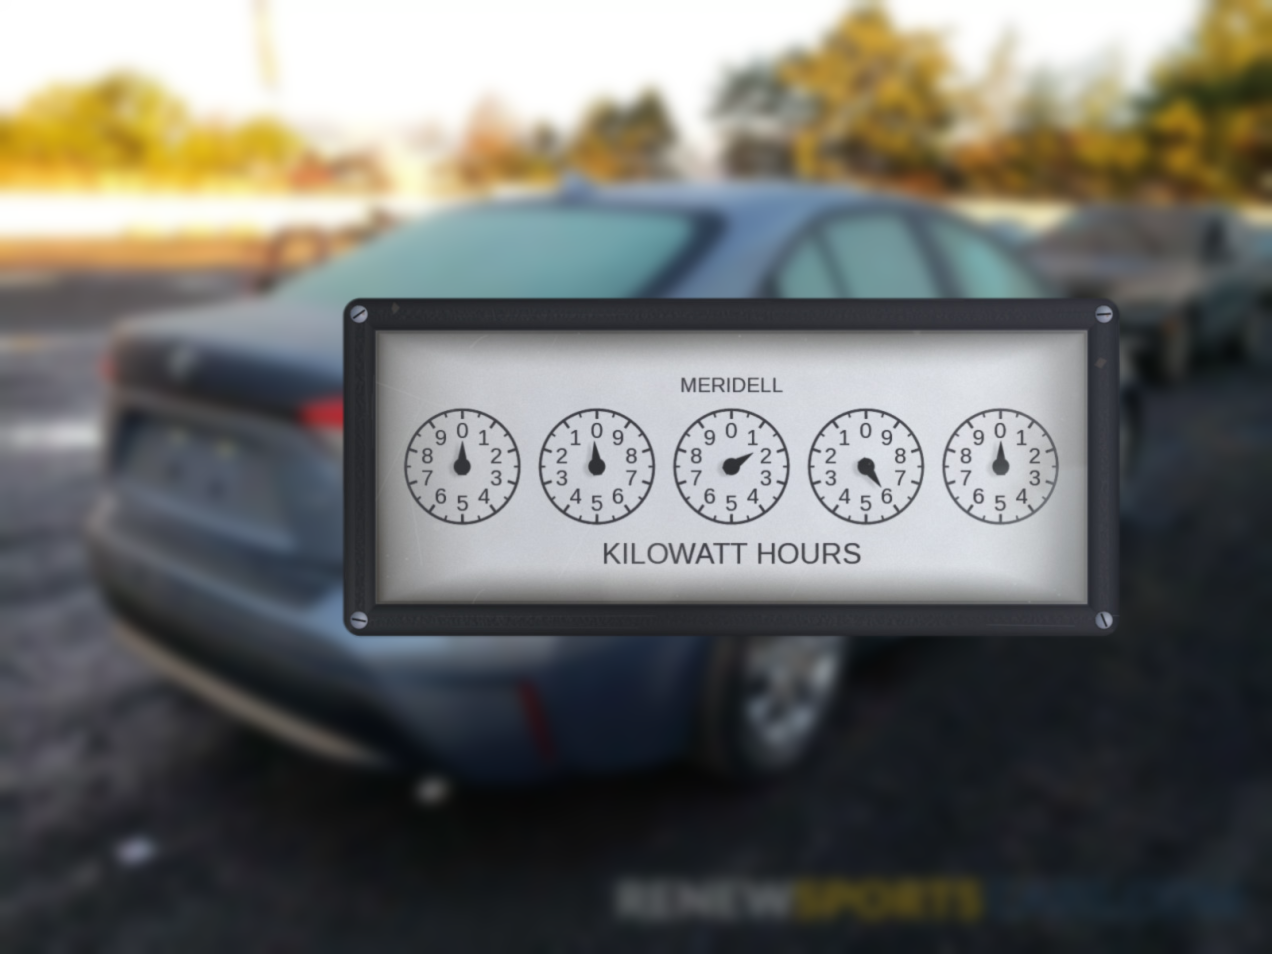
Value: 160 kWh
